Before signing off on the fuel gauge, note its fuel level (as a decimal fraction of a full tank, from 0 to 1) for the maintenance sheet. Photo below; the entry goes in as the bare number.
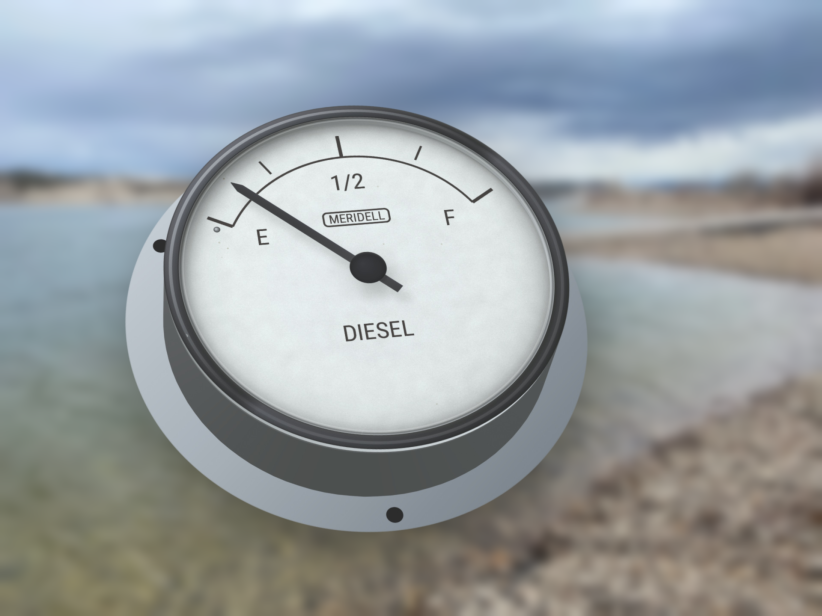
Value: 0.125
